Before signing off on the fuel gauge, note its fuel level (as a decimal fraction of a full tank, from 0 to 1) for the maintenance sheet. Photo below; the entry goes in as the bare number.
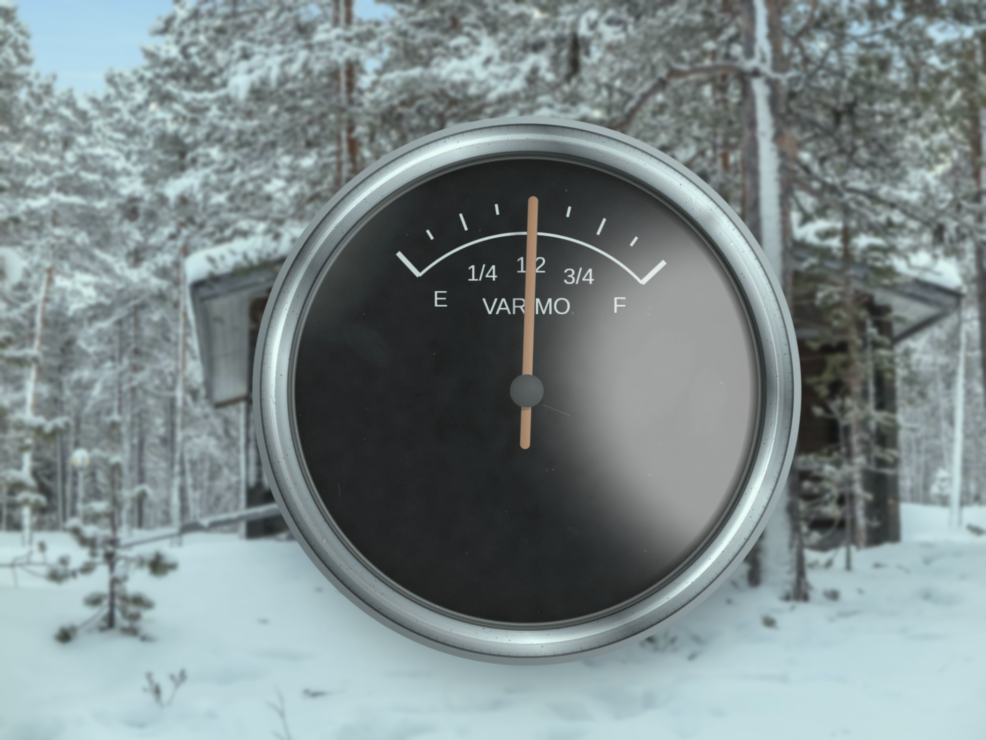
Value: 0.5
